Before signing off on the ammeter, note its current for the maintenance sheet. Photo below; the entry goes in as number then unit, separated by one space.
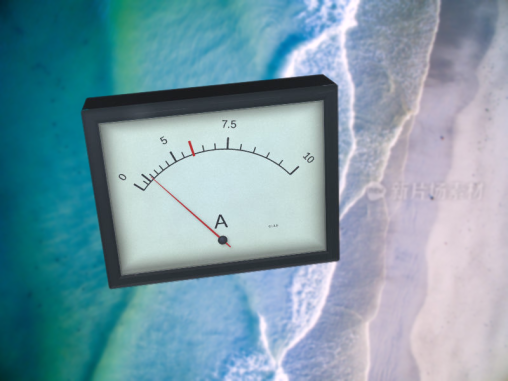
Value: 3 A
